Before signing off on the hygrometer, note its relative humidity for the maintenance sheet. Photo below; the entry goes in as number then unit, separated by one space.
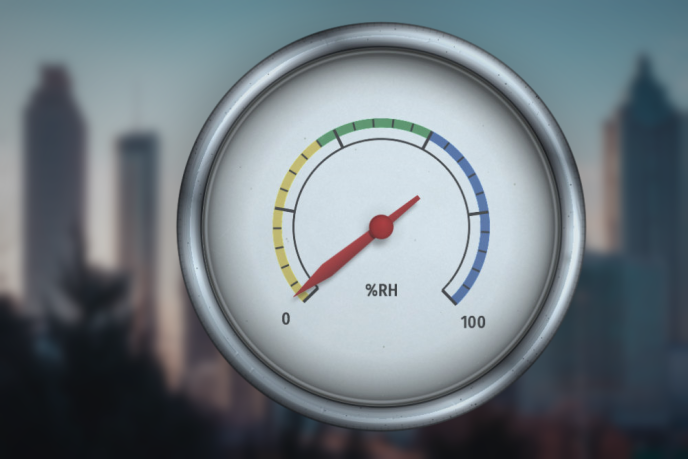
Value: 2 %
